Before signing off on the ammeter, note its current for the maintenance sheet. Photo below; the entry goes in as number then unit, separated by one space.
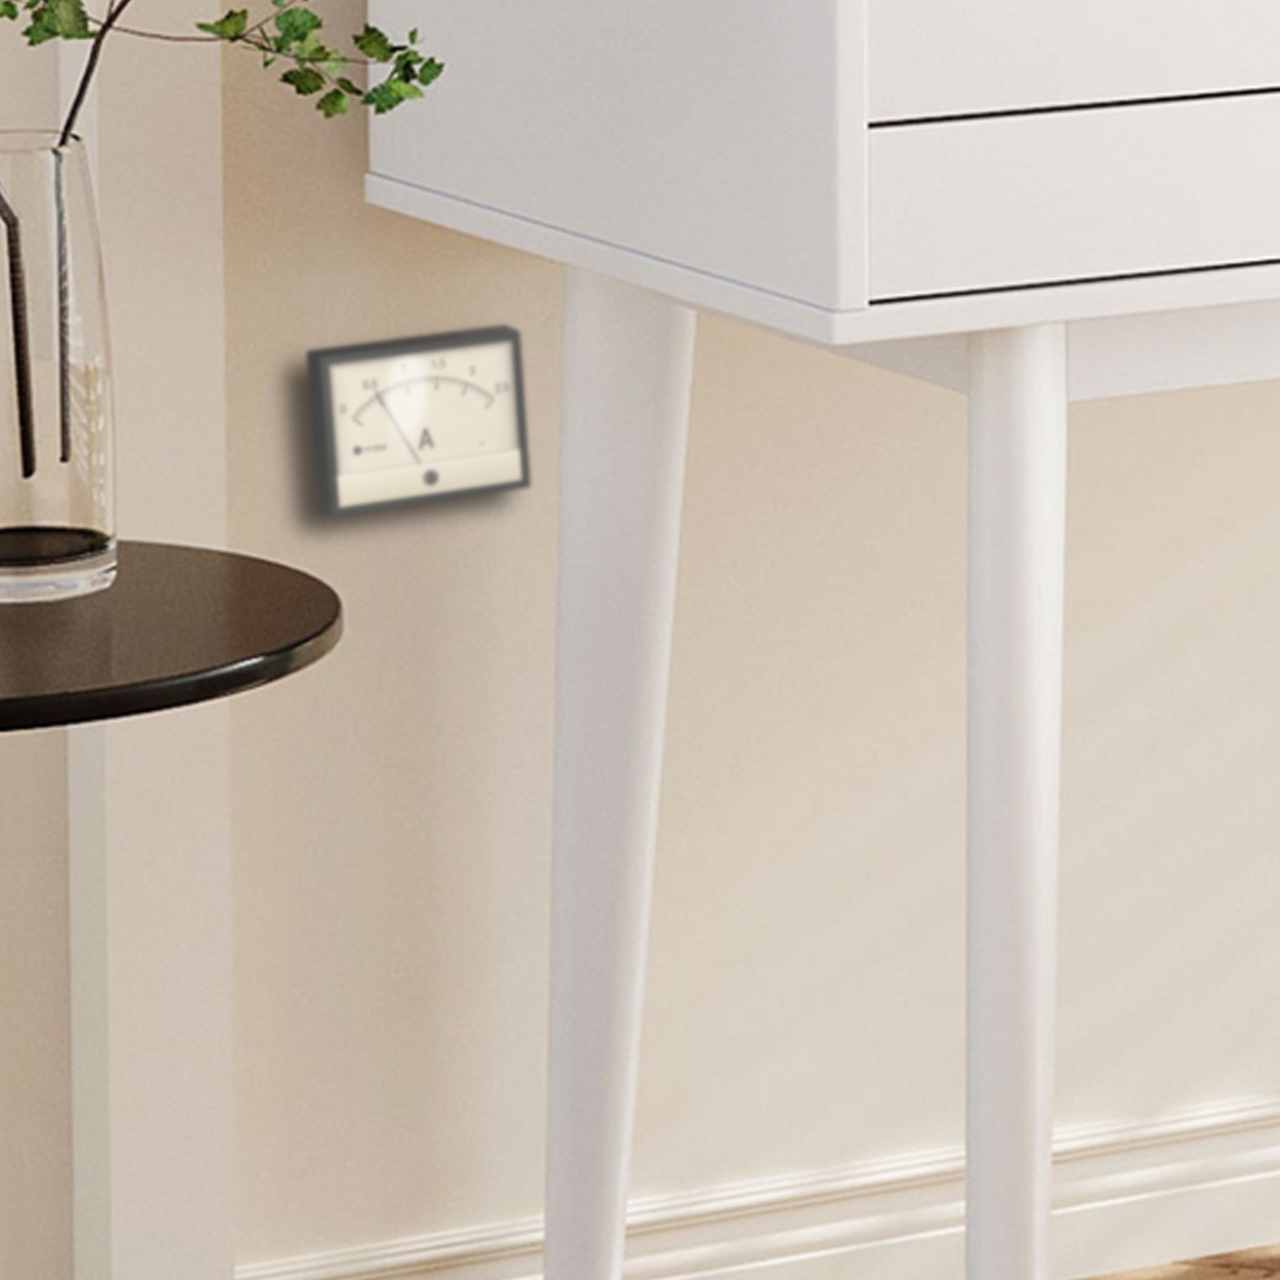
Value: 0.5 A
